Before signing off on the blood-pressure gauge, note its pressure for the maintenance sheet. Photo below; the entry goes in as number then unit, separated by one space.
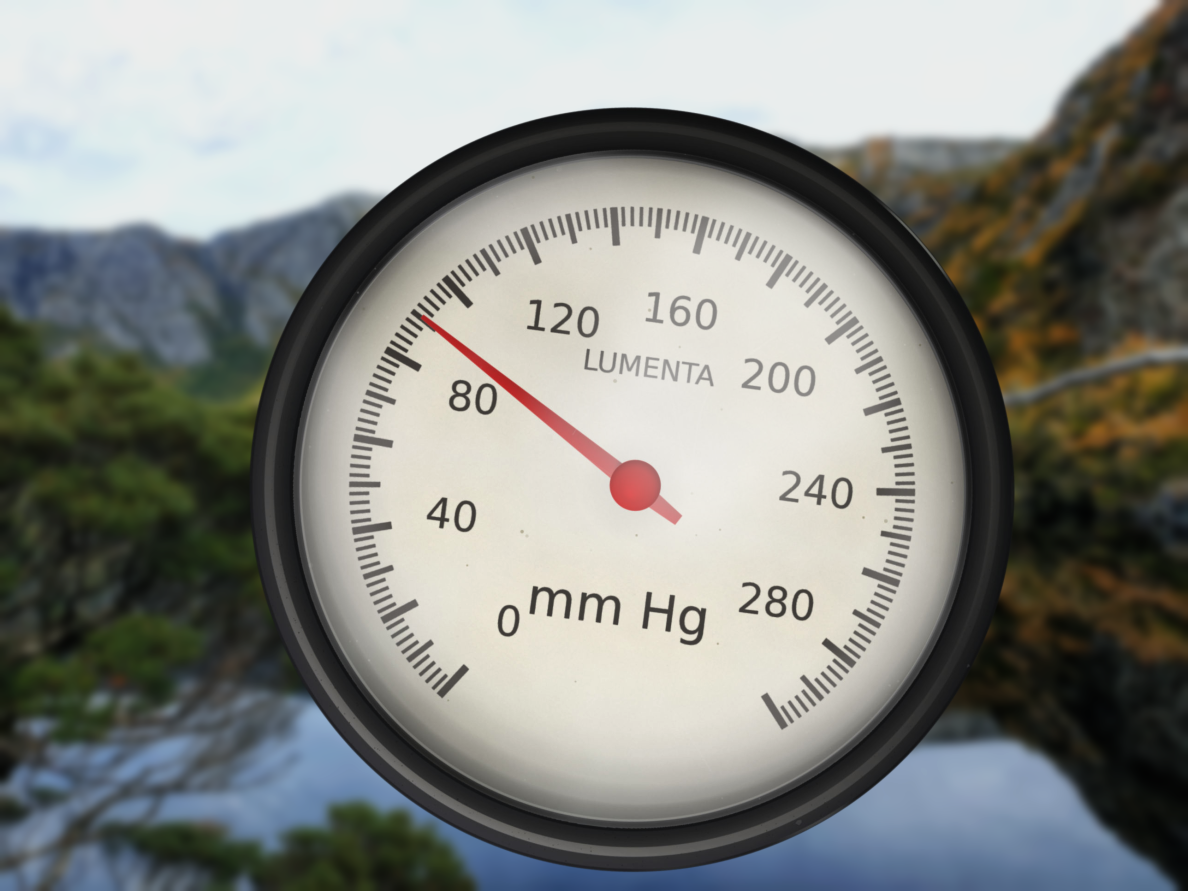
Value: 90 mmHg
